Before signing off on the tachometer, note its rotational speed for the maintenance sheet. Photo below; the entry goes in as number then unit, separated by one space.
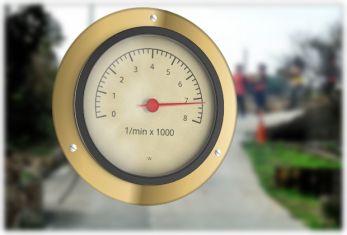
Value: 7200 rpm
